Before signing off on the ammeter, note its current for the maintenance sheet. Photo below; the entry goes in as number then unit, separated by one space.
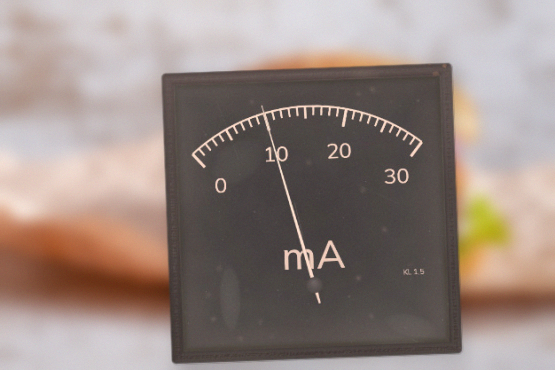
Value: 10 mA
